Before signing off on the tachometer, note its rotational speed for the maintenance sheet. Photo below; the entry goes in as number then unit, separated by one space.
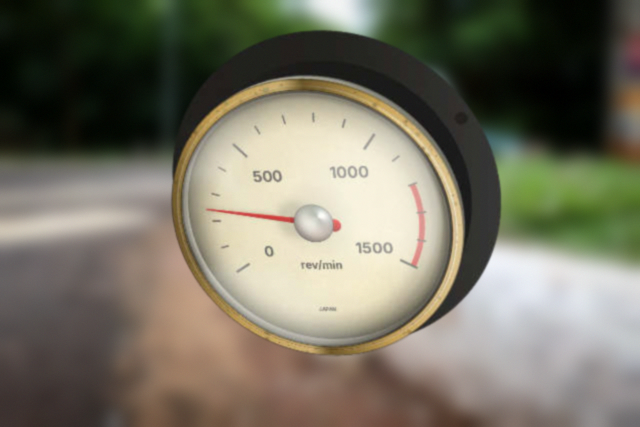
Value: 250 rpm
